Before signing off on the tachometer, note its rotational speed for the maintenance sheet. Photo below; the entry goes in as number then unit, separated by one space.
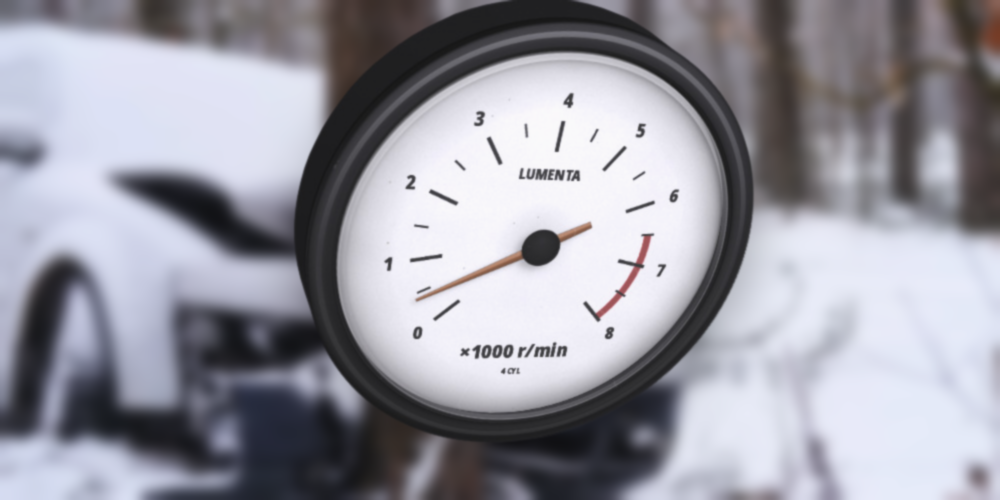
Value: 500 rpm
